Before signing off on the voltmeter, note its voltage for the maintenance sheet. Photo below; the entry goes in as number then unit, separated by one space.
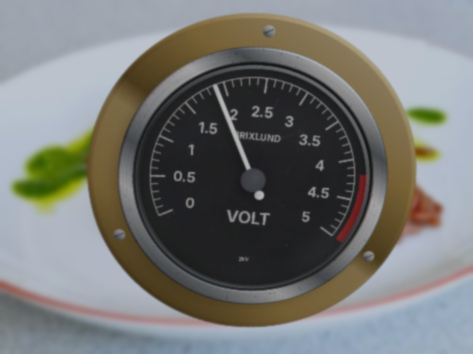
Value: 1.9 V
